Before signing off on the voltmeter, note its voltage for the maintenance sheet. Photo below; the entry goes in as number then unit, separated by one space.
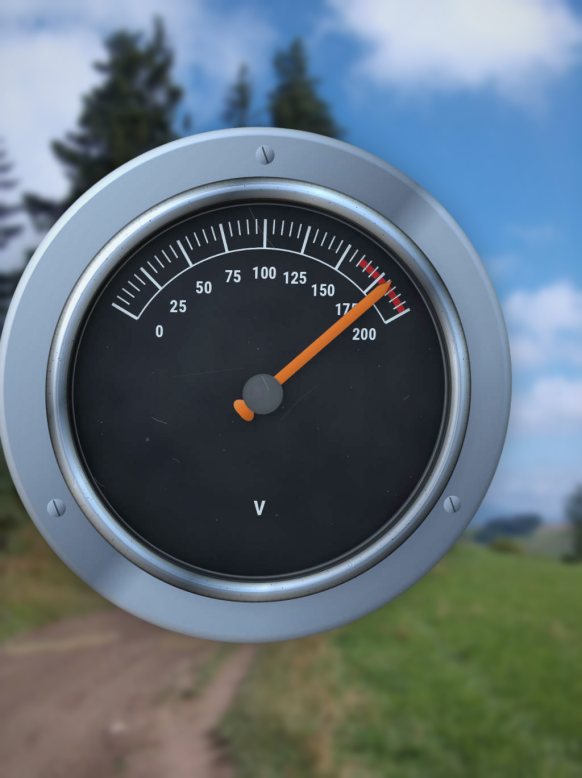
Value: 180 V
